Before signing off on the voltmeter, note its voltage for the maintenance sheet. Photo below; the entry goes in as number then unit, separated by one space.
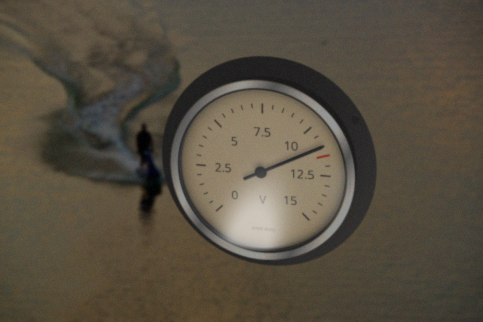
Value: 11 V
